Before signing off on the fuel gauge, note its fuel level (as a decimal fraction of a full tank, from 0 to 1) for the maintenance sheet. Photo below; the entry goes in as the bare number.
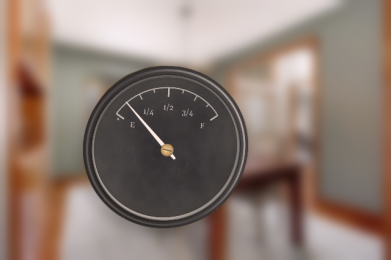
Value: 0.125
